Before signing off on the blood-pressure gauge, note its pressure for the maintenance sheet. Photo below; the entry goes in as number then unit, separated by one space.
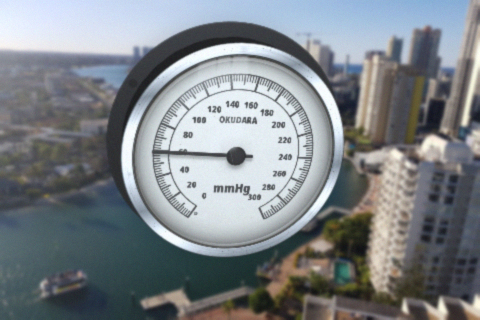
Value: 60 mmHg
